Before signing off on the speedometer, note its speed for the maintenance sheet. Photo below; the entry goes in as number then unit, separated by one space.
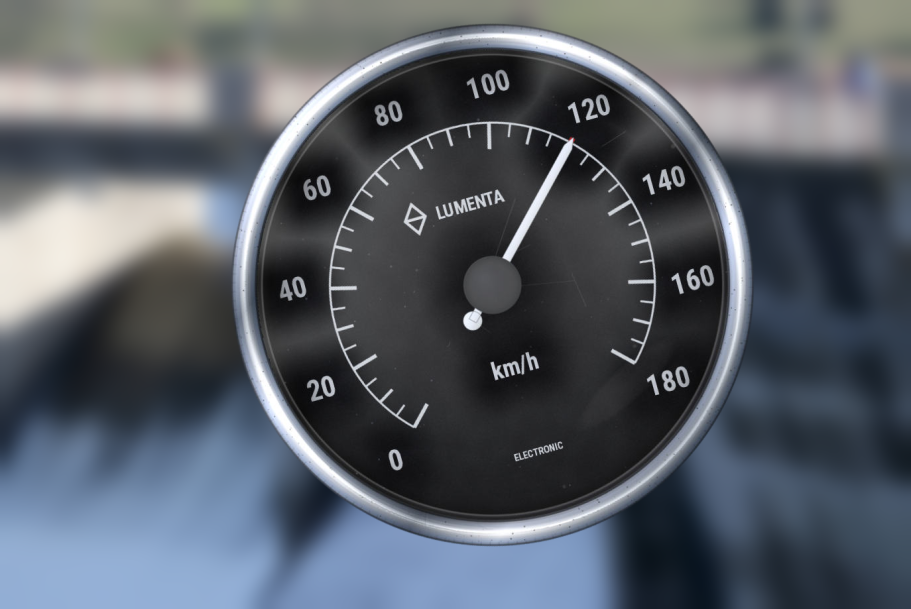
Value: 120 km/h
